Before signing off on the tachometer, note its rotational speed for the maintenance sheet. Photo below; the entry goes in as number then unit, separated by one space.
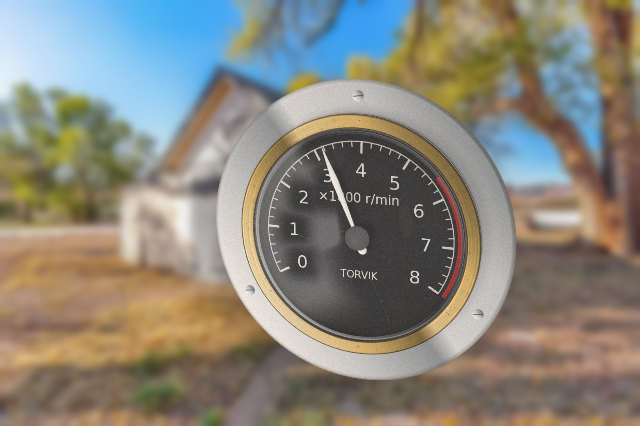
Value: 3200 rpm
